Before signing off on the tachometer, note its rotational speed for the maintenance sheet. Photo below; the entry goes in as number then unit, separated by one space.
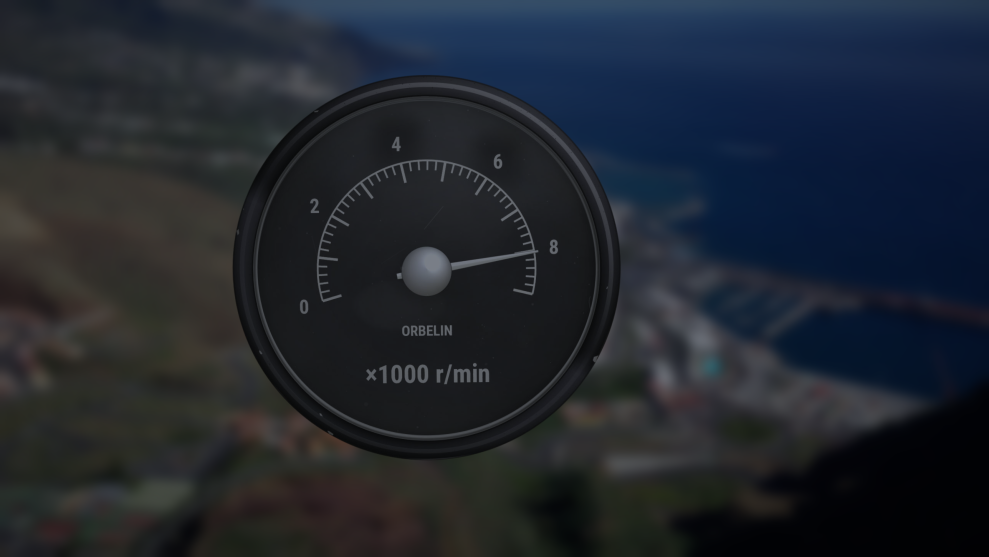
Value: 8000 rpm
